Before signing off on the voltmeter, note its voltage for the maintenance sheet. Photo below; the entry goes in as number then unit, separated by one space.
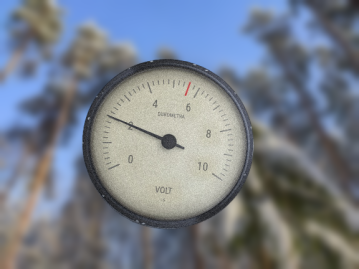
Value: 2 V
